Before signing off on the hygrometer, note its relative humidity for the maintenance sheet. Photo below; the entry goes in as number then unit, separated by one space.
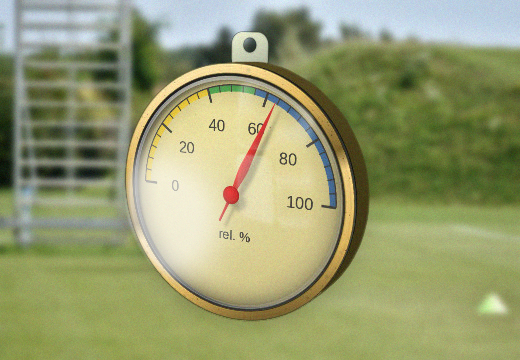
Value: 64 %
